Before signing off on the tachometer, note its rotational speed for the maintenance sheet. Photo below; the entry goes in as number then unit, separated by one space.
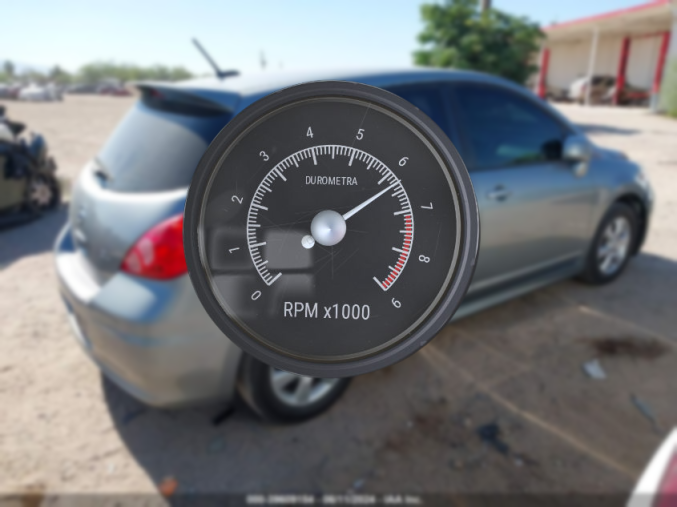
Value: 6300 rpm
